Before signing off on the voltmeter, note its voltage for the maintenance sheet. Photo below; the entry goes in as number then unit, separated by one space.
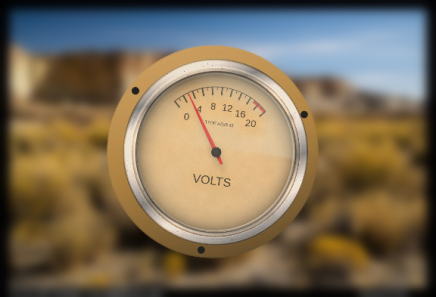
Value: 3 V
